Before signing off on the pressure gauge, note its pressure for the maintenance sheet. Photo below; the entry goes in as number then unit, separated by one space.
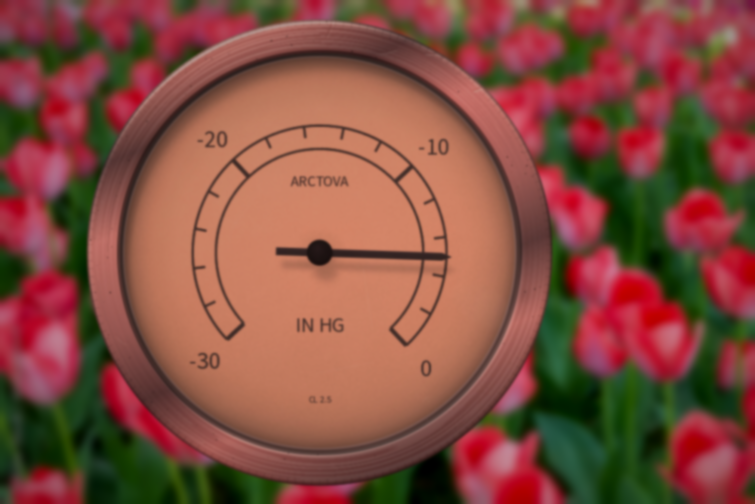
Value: -5 inHg
